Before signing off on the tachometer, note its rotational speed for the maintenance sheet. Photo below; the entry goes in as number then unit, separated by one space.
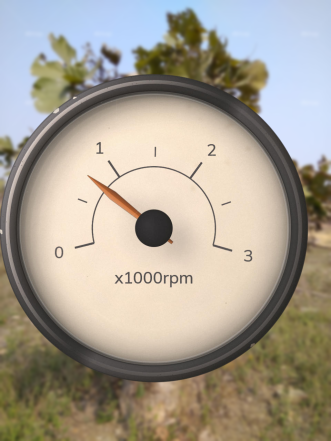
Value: 750 rpm
